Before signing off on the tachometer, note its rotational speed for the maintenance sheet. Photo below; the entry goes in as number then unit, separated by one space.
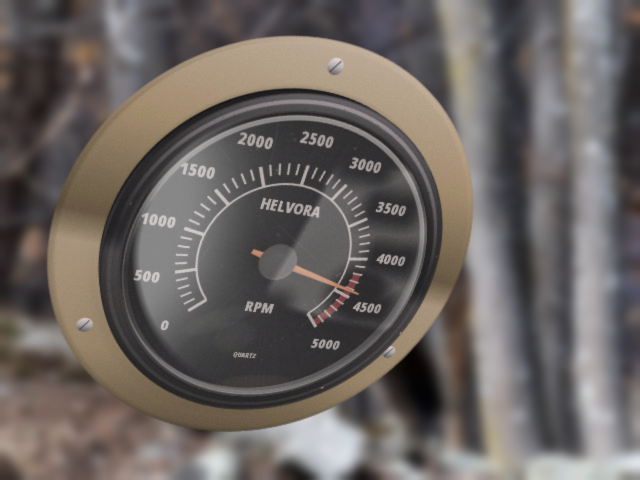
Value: 4400 rpm
